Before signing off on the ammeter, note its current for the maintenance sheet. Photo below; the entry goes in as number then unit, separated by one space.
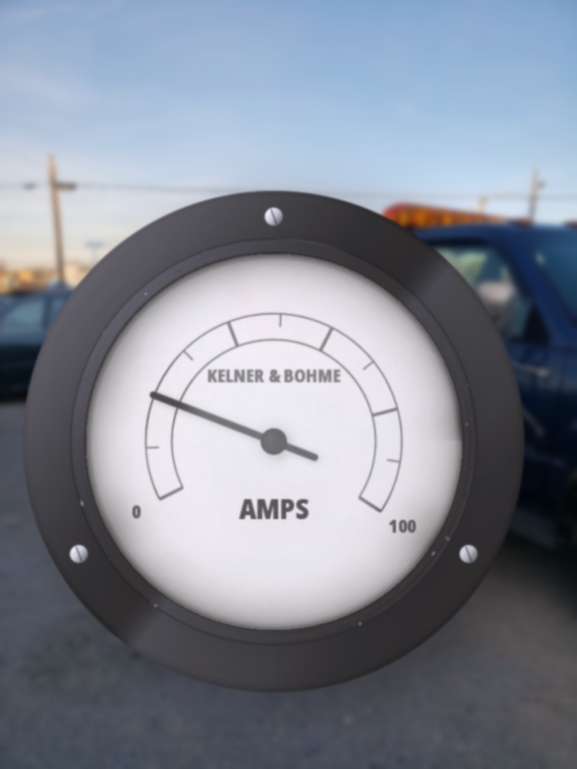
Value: 20 A
